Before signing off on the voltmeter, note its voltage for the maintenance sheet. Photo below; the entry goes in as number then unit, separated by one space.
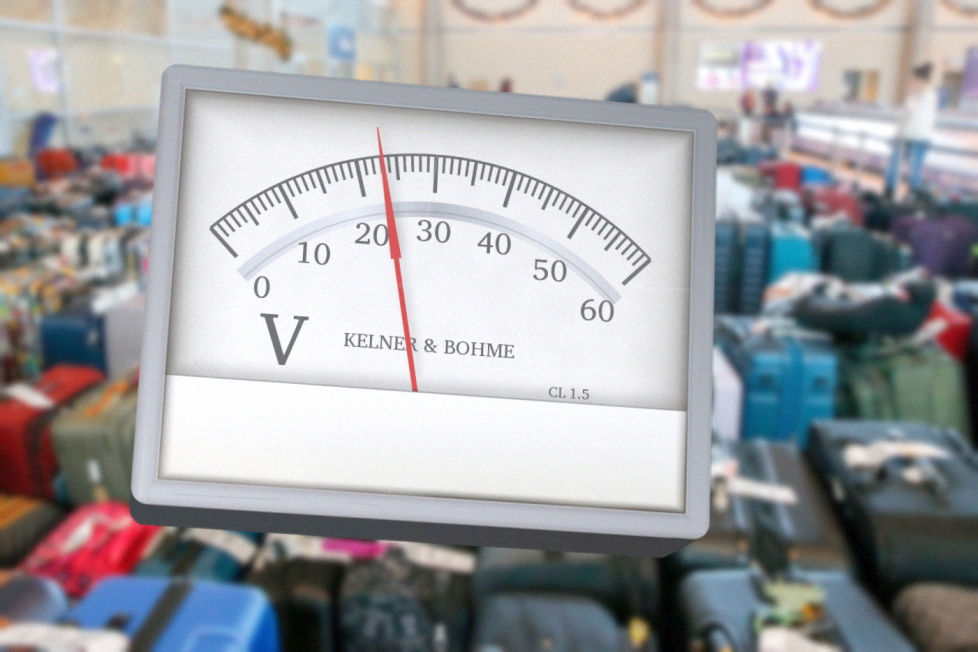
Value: 23 V
